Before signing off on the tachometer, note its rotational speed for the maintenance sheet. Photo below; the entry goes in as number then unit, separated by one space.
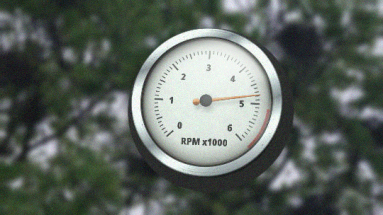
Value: 4800 rpm
